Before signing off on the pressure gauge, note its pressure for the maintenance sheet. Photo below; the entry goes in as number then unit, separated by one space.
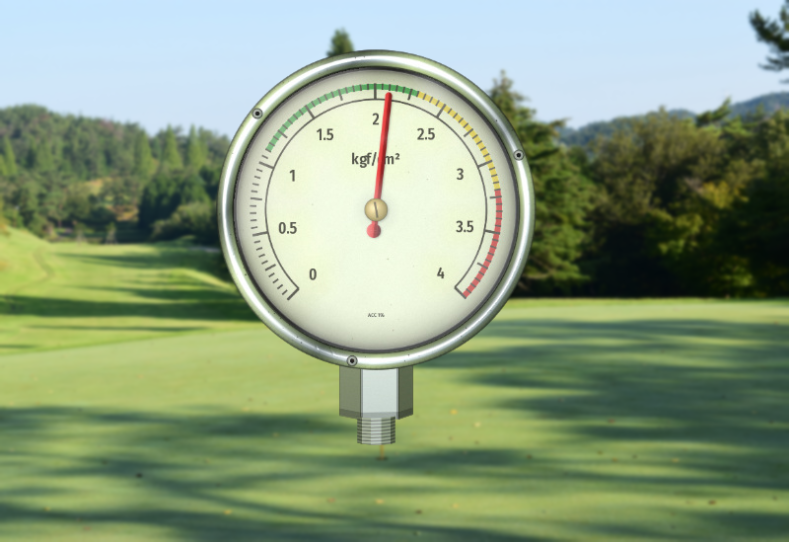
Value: 2.1 kg/cm²
